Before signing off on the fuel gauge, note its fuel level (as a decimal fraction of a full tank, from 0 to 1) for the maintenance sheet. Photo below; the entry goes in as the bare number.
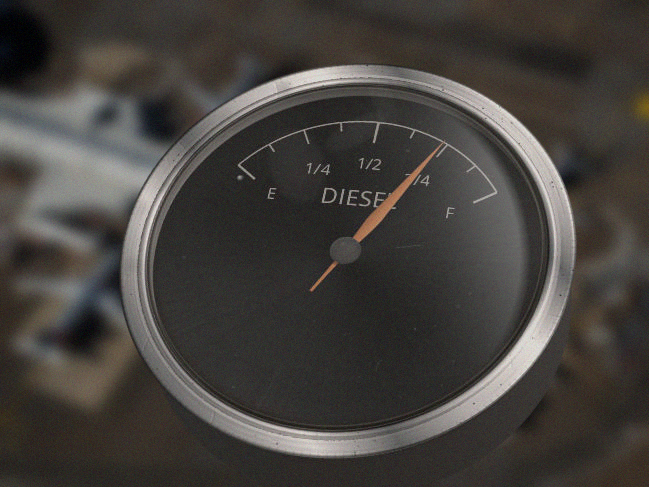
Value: 0.75
